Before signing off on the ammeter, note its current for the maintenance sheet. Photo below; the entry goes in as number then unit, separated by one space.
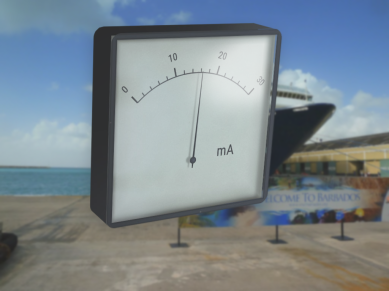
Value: 16 mA
